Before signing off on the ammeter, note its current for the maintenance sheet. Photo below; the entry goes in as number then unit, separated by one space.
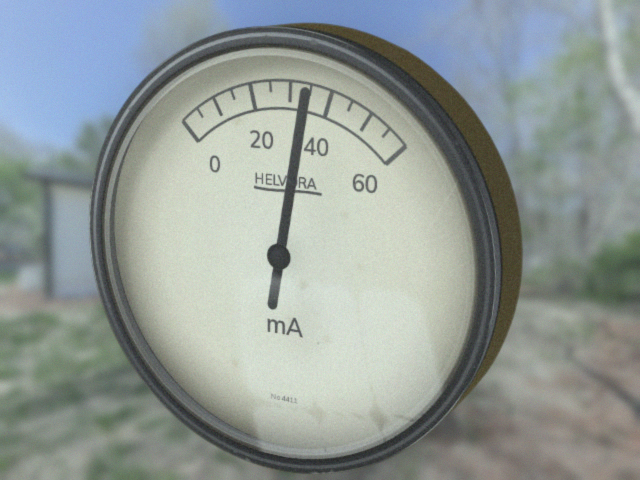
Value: 35 mA
